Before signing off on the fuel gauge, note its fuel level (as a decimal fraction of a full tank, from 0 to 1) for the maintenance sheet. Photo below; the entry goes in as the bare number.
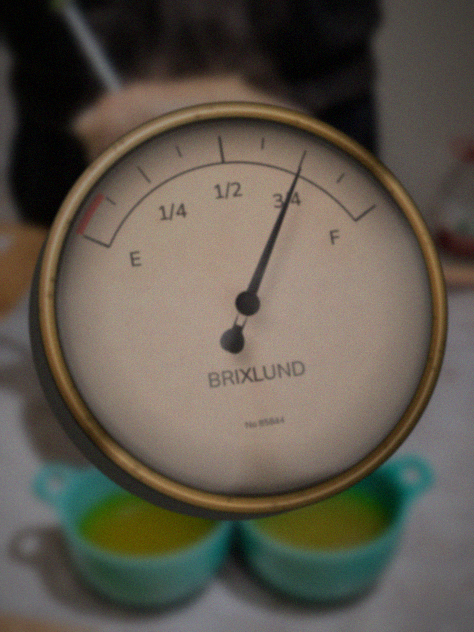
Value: 0.75
